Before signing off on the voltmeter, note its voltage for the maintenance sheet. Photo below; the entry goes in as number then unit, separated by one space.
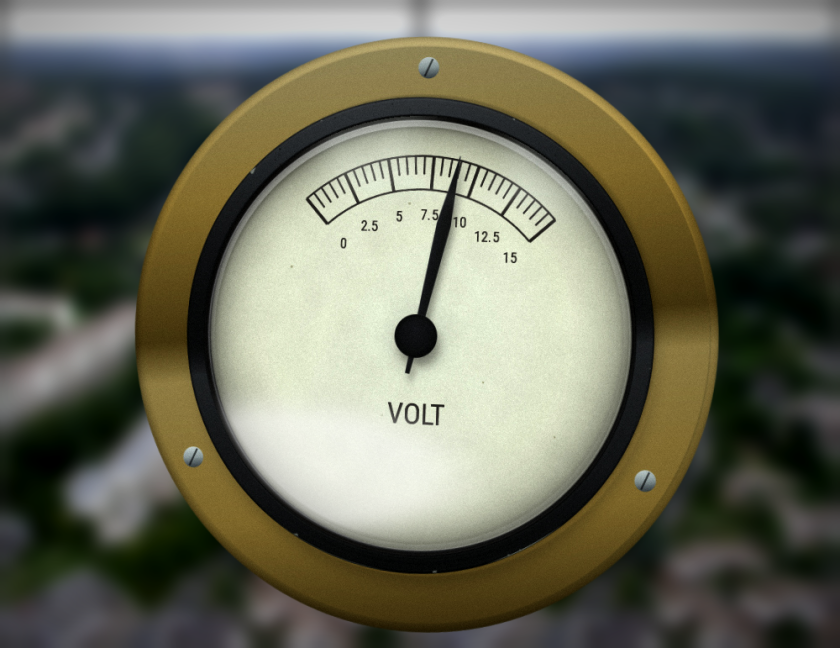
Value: 9 V
